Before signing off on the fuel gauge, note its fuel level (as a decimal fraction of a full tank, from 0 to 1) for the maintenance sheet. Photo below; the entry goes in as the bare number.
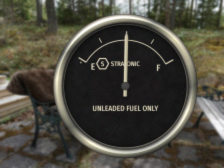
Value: 0.5
